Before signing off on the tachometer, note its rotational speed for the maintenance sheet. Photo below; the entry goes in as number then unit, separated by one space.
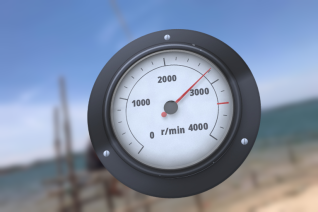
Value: 2800 rpm
